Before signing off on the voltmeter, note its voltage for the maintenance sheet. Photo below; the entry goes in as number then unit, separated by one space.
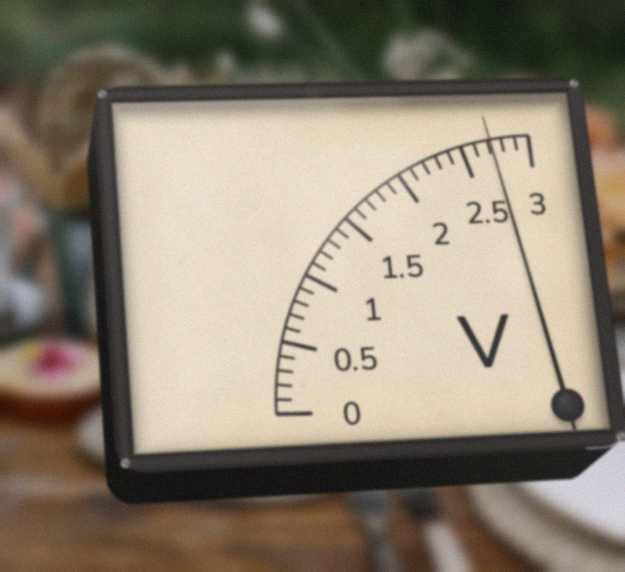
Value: 2.7 V
